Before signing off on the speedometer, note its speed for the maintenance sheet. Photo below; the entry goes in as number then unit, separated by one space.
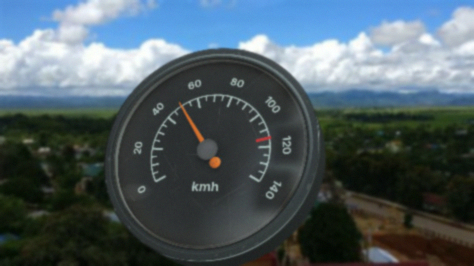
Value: 50 km/h
